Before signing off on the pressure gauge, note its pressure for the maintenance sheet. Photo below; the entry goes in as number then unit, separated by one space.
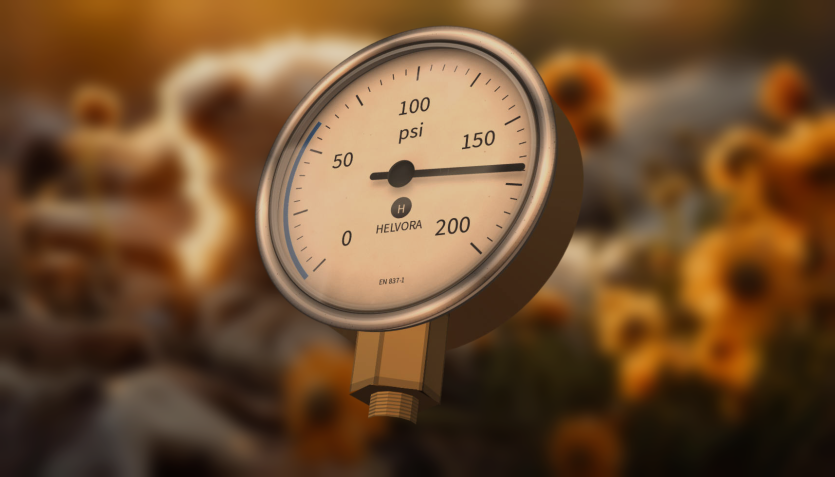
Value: 170 psi
